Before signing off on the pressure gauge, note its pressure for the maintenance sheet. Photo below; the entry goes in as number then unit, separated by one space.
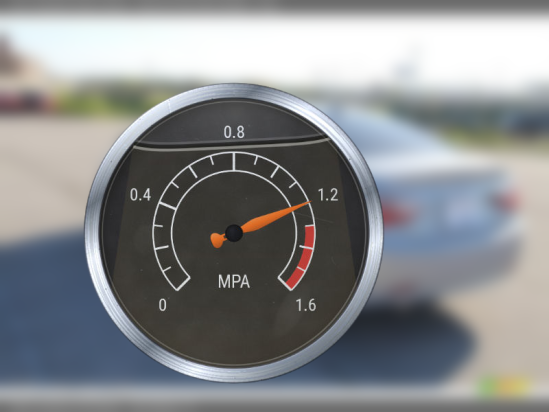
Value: 1.2 MPa
